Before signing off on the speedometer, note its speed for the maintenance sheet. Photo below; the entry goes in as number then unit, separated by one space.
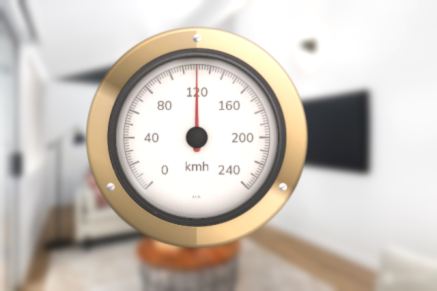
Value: 120 km/h
